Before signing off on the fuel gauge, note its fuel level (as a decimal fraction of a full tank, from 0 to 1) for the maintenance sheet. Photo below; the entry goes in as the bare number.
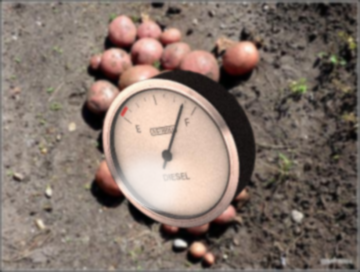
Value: 0.875
